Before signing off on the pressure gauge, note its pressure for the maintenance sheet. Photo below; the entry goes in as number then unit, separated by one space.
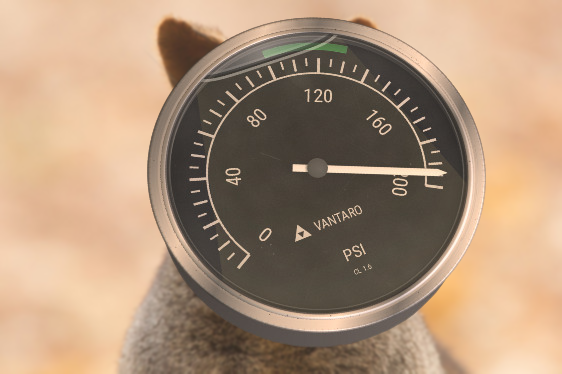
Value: 195 psi
